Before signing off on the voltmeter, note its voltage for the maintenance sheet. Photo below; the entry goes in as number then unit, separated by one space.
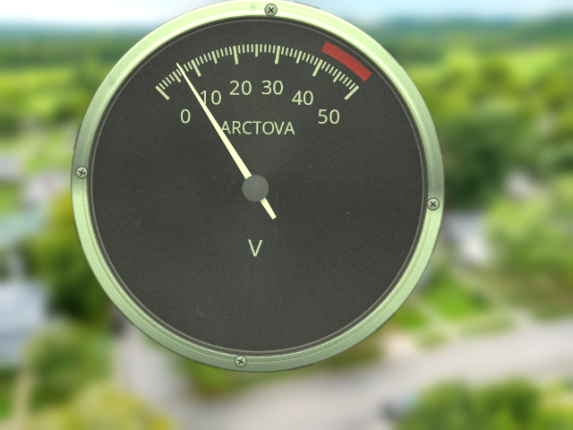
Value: 7 V
